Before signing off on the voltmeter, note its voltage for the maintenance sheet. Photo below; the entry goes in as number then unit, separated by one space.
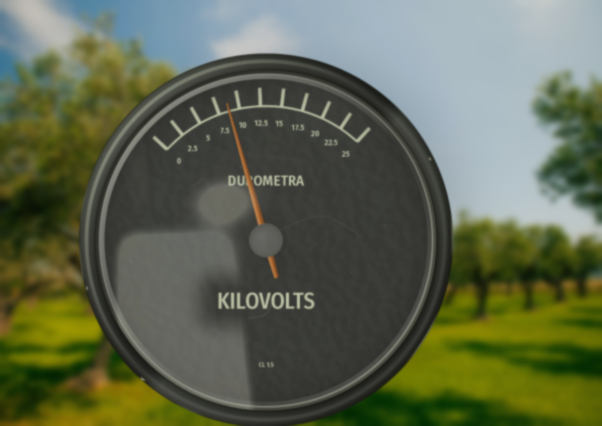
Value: 8.75 kV
